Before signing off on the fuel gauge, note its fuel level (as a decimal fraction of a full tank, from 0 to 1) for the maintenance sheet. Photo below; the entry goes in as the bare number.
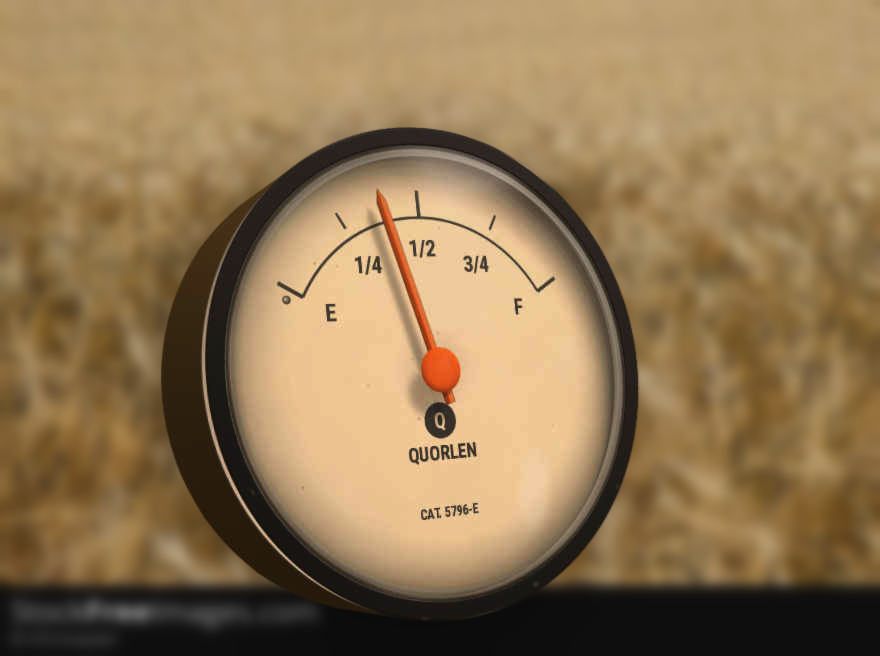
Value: 0.375
